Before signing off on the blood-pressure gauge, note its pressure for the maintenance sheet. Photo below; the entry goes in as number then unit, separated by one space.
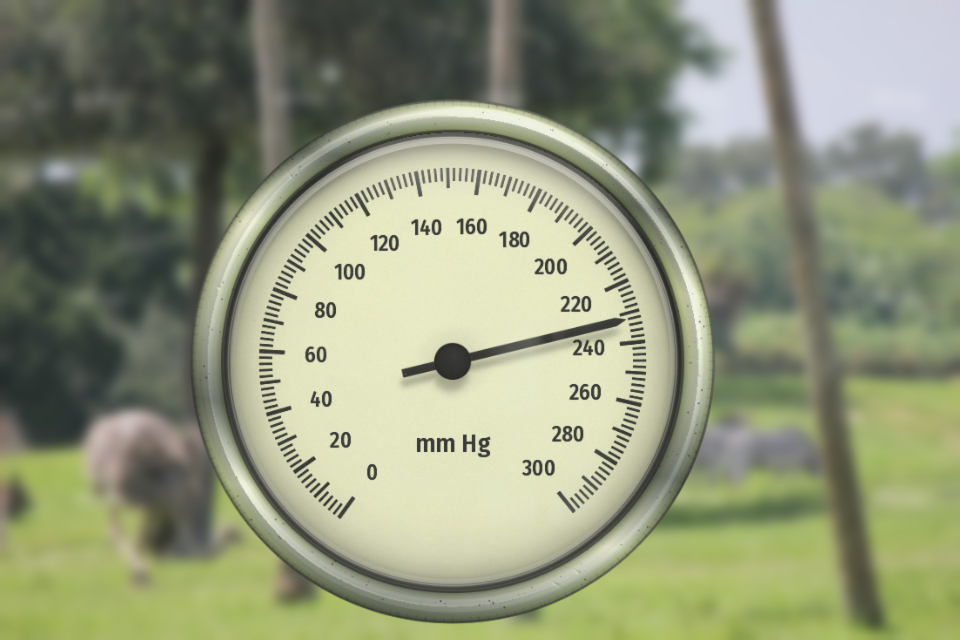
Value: 232 mmHg
